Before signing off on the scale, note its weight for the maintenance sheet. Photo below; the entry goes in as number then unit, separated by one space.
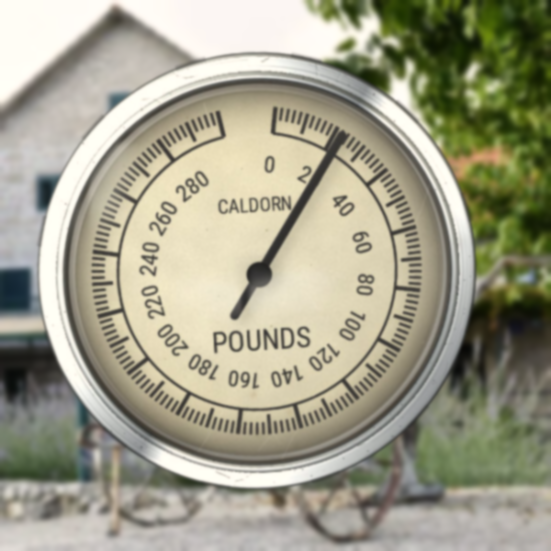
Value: 22 lb
